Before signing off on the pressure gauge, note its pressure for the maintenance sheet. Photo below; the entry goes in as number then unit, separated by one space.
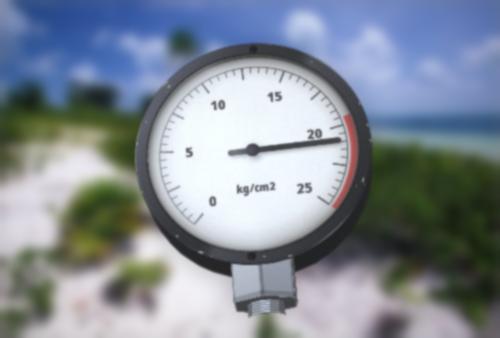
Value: 21 kg/cm²
